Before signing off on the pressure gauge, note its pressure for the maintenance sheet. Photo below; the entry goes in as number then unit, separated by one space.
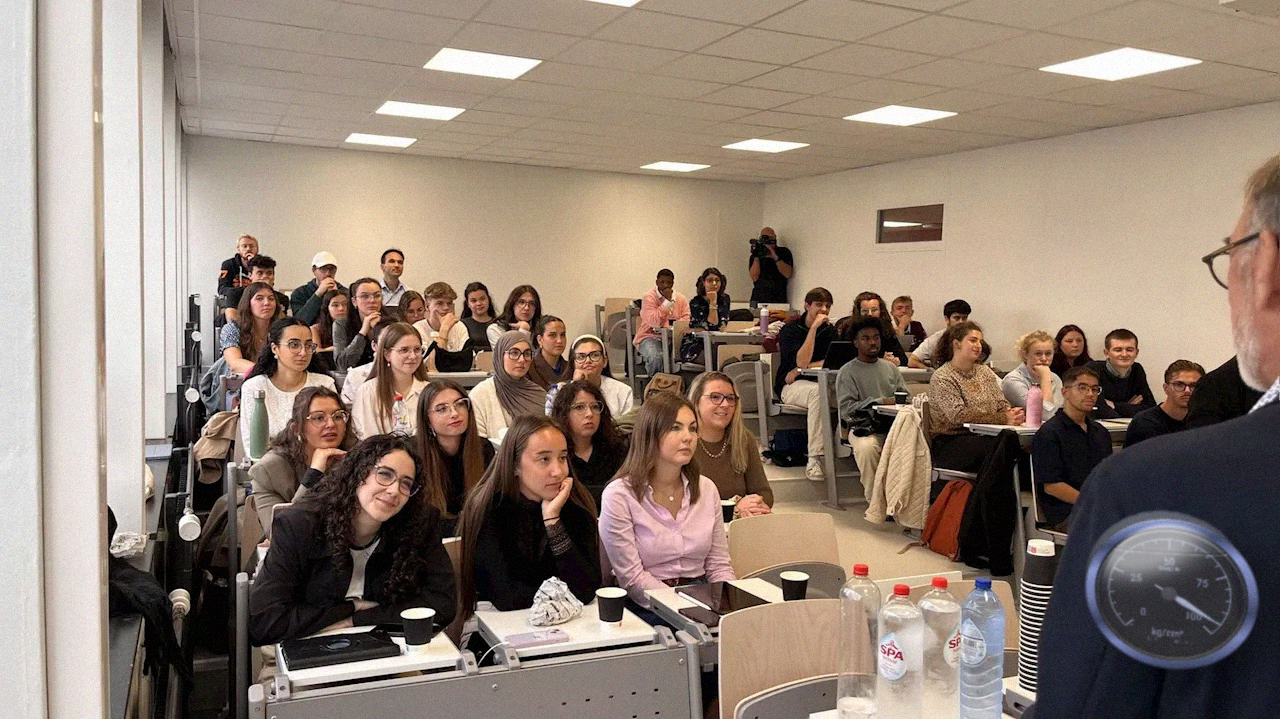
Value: 95 kg/cm²
